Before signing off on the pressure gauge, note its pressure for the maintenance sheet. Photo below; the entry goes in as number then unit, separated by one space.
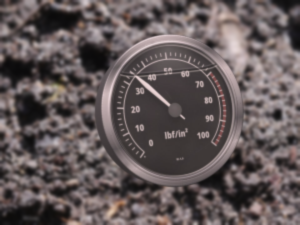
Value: 34 psi
